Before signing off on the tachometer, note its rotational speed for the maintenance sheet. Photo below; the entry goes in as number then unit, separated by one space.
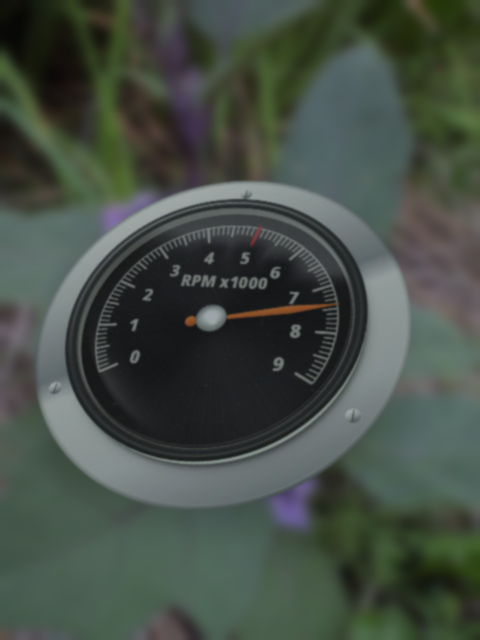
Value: 7500 rpm
